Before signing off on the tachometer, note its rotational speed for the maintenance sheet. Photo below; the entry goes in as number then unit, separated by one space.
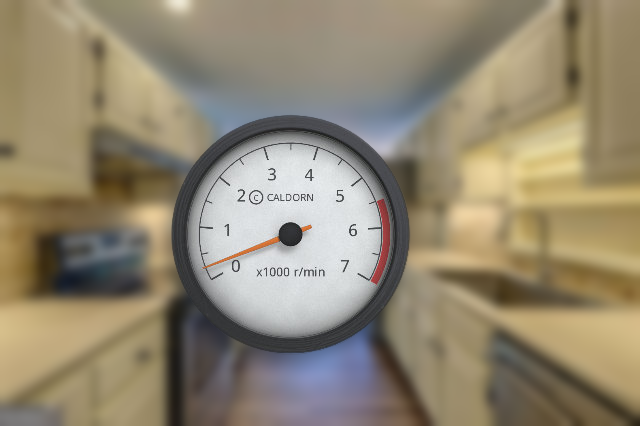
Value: 250 rpm
